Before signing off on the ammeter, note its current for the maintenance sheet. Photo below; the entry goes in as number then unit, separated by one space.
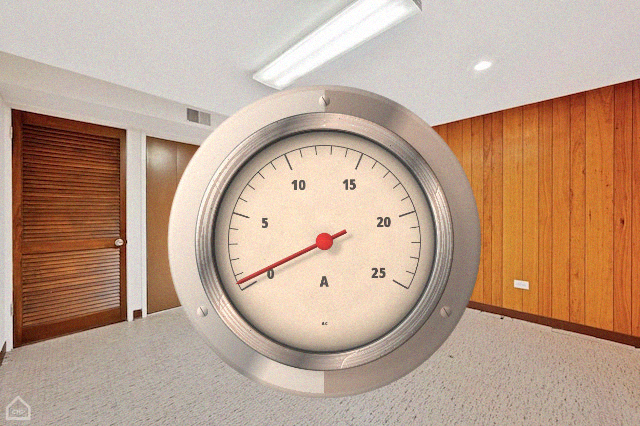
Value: 0.5 A
